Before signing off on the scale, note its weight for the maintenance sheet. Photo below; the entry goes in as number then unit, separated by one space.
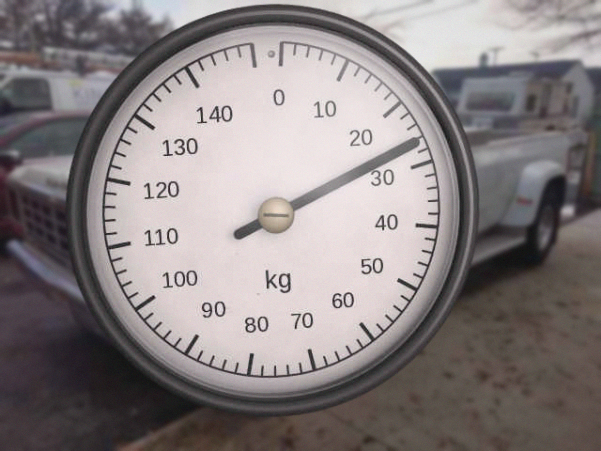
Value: 26 kg
